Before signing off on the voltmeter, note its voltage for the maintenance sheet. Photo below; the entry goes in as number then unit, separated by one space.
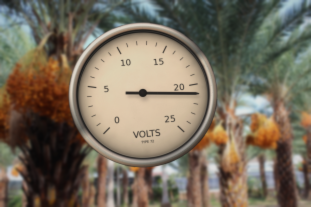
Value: 21 V
